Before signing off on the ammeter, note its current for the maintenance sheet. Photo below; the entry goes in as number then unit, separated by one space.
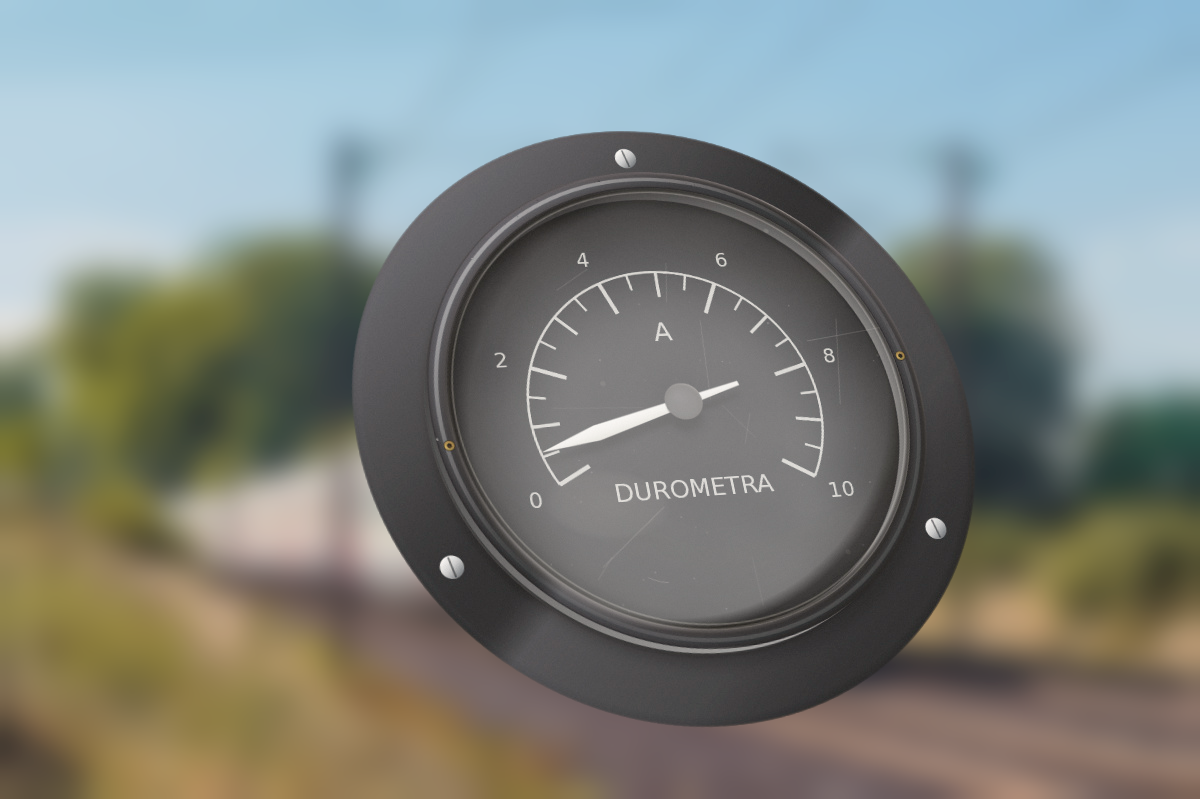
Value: 0.5 A
